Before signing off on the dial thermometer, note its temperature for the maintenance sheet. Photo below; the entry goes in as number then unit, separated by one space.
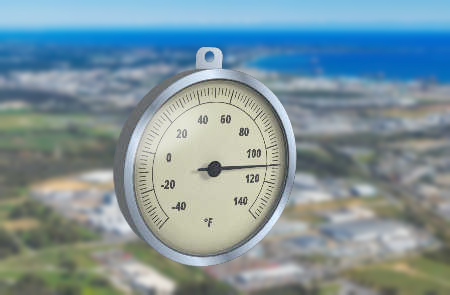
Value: 110 °F
